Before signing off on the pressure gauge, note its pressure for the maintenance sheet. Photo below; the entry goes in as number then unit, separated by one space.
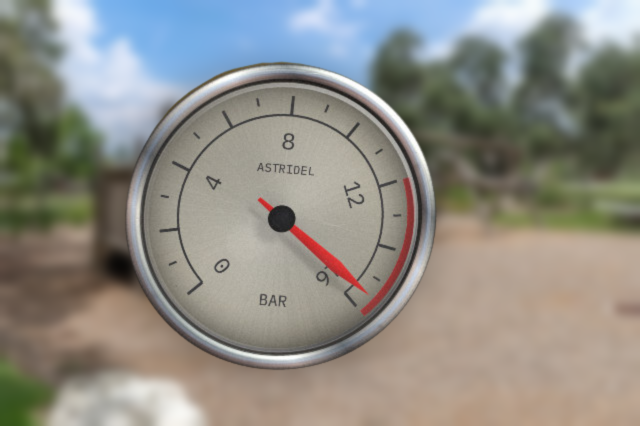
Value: 15.5 bar
